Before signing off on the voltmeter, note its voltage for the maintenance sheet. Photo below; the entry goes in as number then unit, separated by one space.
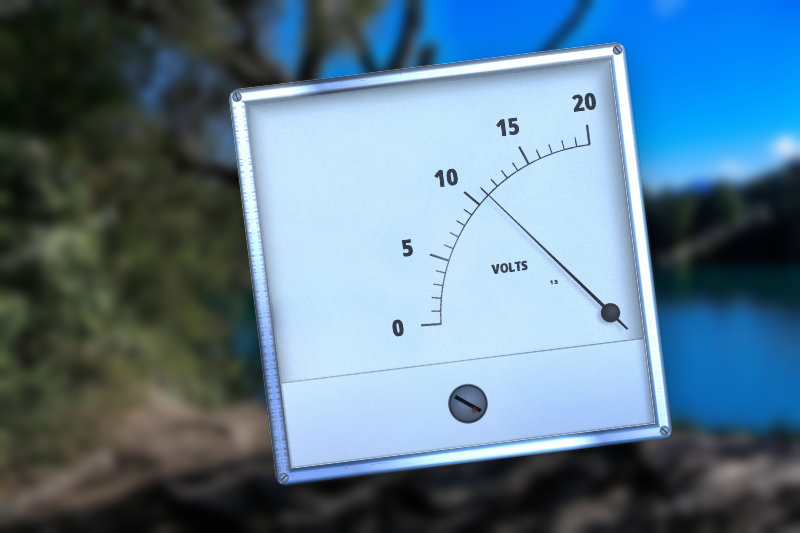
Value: 11 V
